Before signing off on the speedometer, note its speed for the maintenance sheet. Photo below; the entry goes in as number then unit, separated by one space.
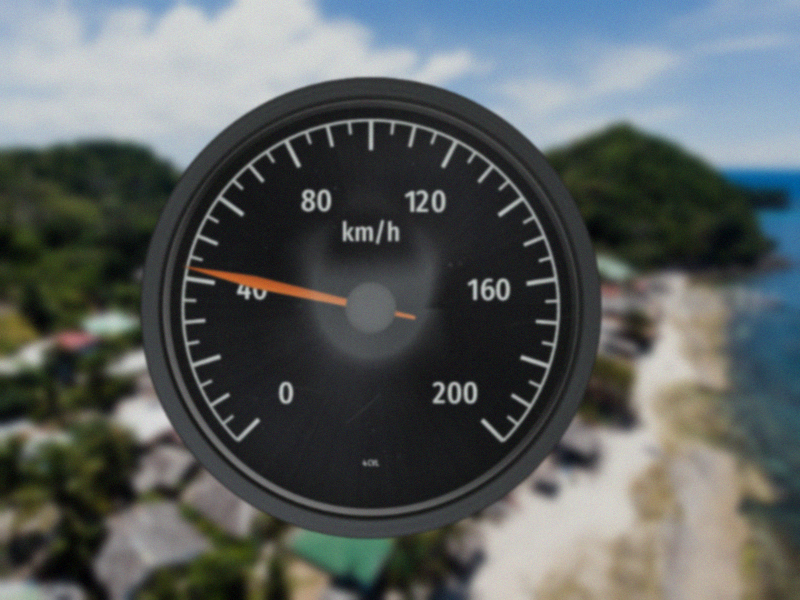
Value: 42.5 km/h
